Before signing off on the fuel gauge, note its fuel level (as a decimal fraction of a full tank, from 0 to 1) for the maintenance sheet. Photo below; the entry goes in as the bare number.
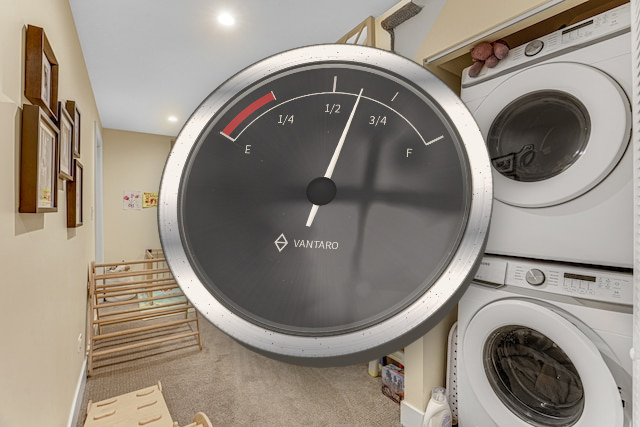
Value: 0.625
